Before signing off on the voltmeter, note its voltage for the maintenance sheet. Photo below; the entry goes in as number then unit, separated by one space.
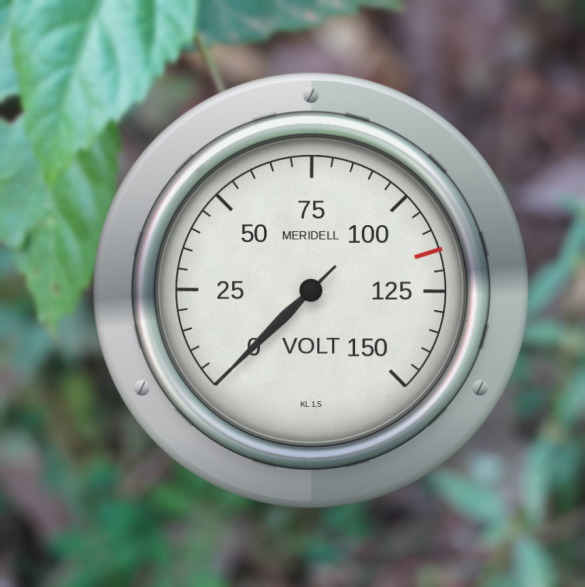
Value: 0 V
